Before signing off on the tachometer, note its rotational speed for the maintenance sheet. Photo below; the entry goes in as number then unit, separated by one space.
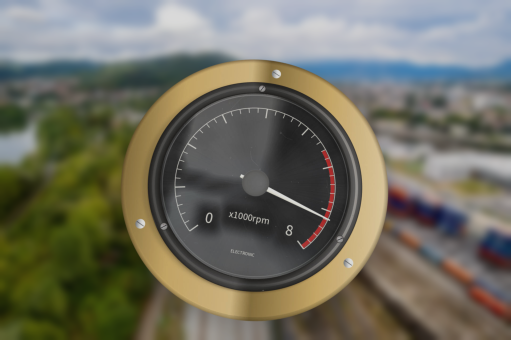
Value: 7200 rpm
